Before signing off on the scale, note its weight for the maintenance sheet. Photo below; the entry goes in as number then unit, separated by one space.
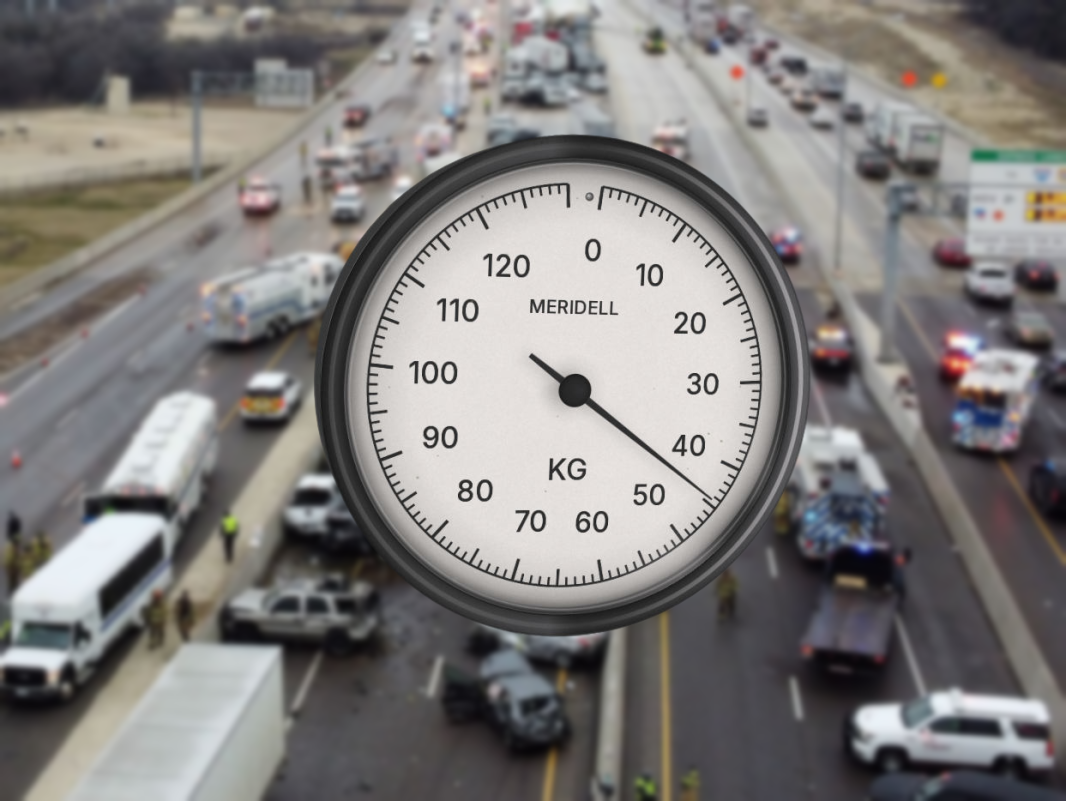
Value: 44.5 kg
